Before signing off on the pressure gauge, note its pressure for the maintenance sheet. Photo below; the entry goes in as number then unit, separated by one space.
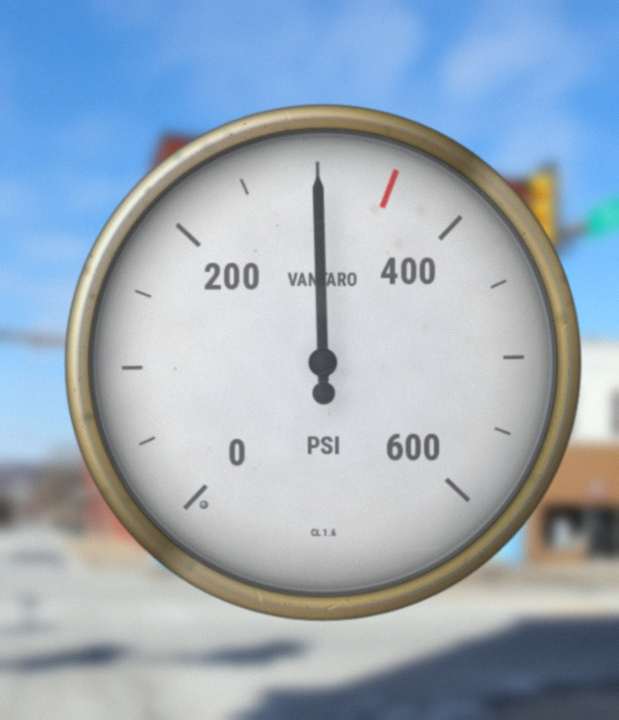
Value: 300 psi
